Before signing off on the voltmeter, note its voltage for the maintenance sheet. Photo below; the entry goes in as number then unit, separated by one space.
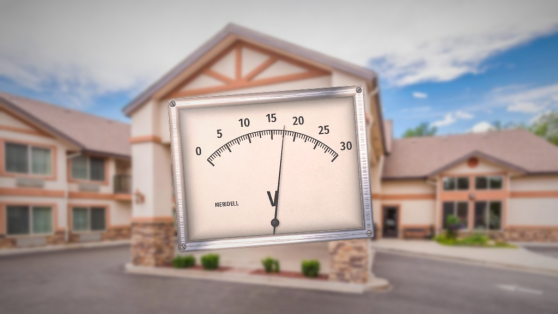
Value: 17.5 V
